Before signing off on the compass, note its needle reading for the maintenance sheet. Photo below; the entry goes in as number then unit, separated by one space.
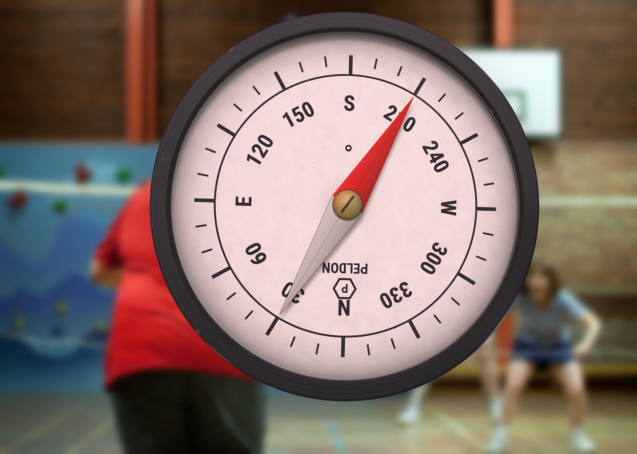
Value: 210 °
